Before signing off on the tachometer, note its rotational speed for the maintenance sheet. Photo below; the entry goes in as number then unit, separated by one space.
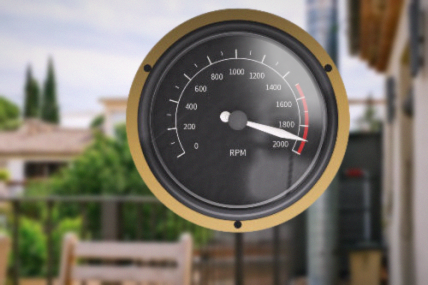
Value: 1900 rpm
